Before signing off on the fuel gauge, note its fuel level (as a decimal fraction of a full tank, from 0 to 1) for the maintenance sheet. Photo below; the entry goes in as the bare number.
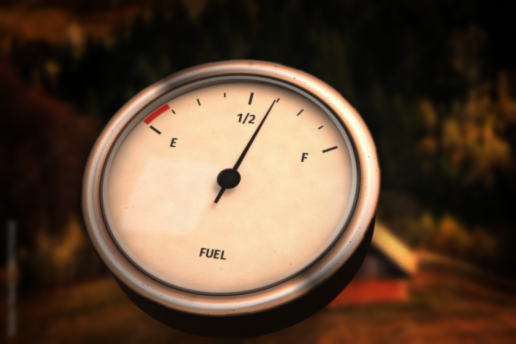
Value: 0.625
